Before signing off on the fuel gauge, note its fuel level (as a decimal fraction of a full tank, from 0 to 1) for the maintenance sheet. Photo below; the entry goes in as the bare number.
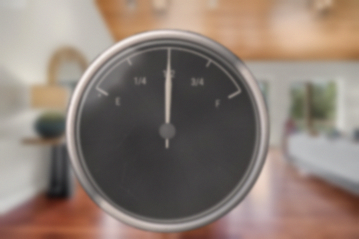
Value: 0.5
